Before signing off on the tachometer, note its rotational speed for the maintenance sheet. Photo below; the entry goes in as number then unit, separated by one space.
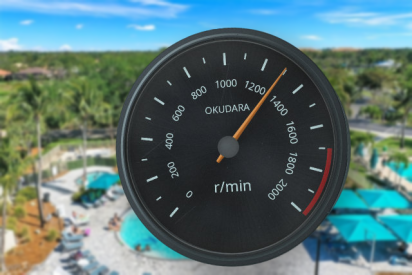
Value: 1300 rpm
